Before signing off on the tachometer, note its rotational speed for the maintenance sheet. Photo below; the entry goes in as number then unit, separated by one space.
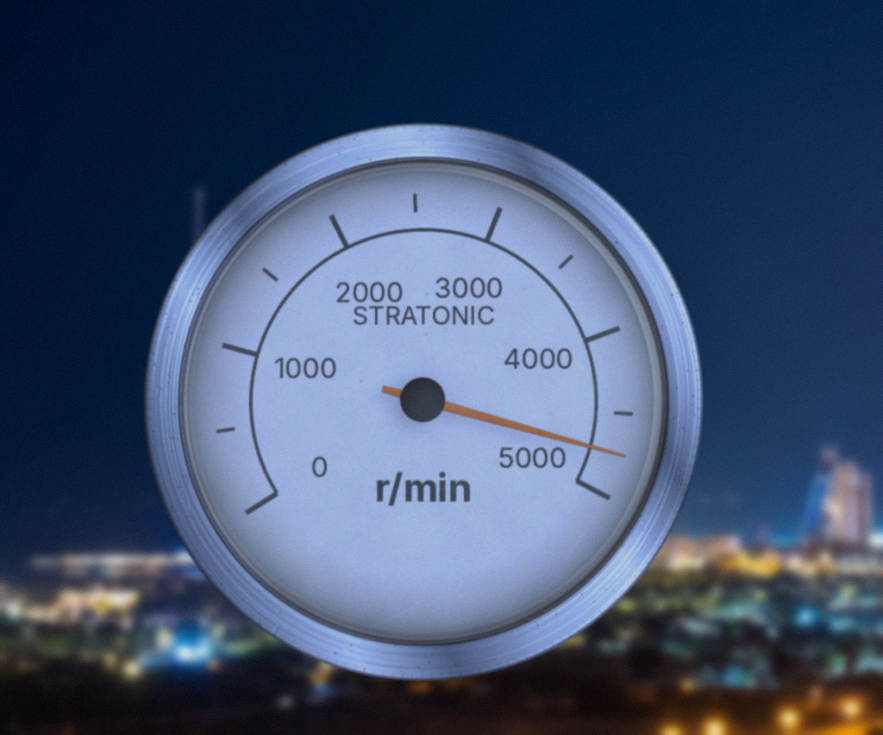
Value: 4750 rpm
